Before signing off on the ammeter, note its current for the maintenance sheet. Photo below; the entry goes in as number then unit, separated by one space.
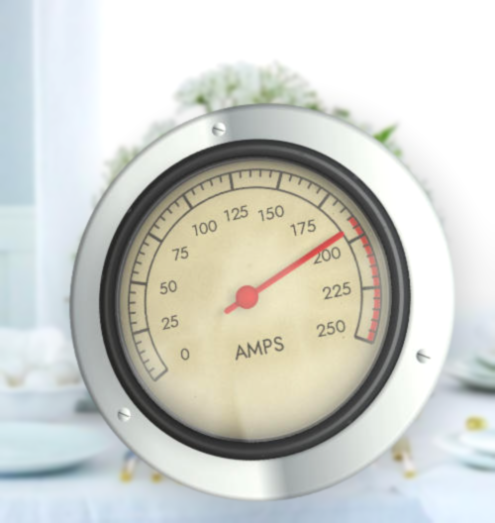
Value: 195 A
